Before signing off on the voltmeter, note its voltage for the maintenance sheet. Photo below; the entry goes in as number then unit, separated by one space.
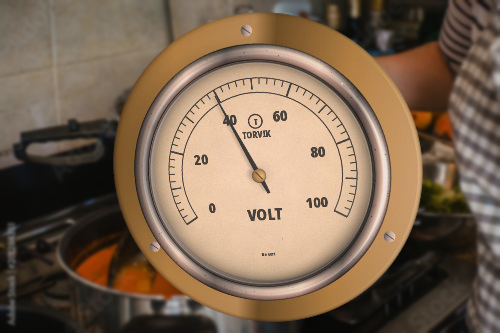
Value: 40 V
